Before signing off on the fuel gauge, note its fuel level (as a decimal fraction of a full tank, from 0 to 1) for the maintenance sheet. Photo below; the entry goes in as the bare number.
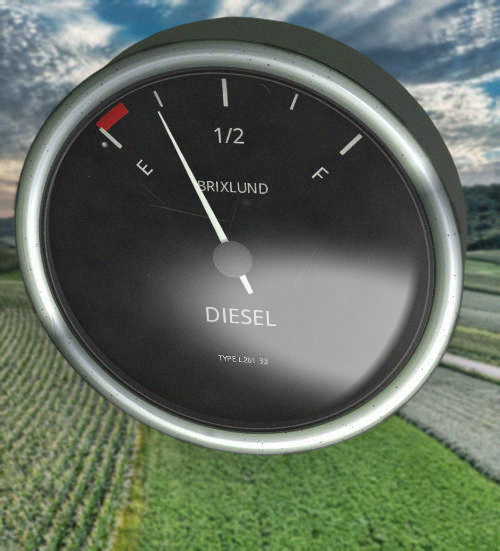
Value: 0.25
